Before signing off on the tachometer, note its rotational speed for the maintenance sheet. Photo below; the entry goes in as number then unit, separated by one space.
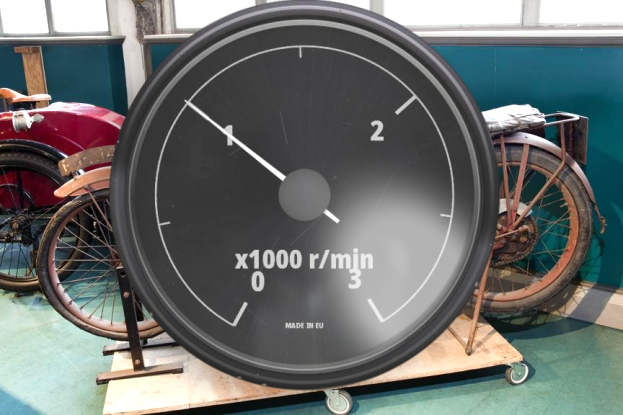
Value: 1000 rpm
